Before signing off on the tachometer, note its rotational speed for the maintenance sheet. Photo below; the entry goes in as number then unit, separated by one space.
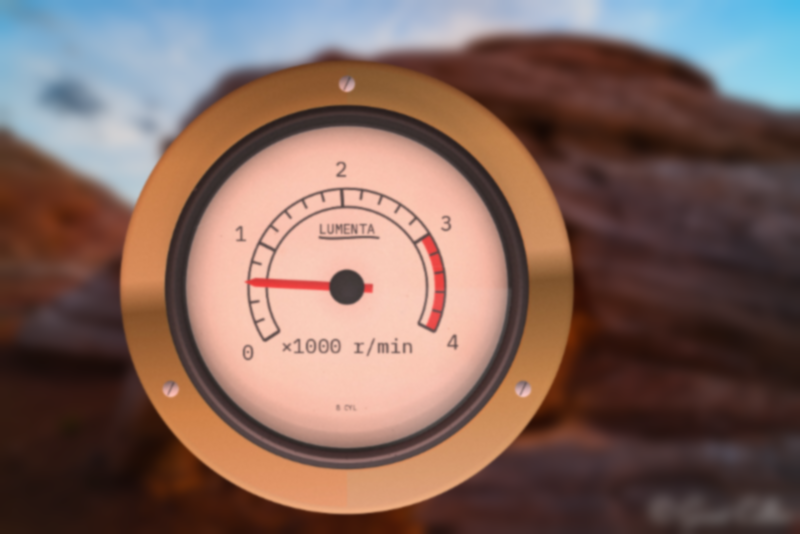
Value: 600 rpm
